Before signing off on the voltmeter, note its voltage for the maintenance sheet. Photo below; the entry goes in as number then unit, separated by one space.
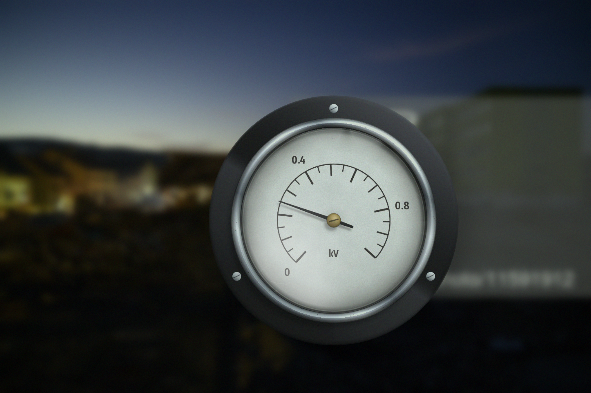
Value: 0.25 kV
